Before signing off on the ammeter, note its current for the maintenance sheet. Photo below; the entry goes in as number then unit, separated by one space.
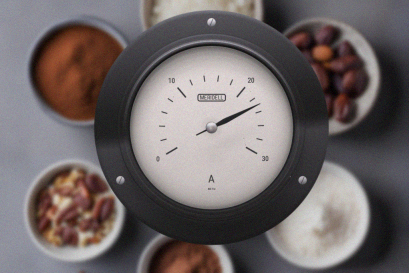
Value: 23 A
